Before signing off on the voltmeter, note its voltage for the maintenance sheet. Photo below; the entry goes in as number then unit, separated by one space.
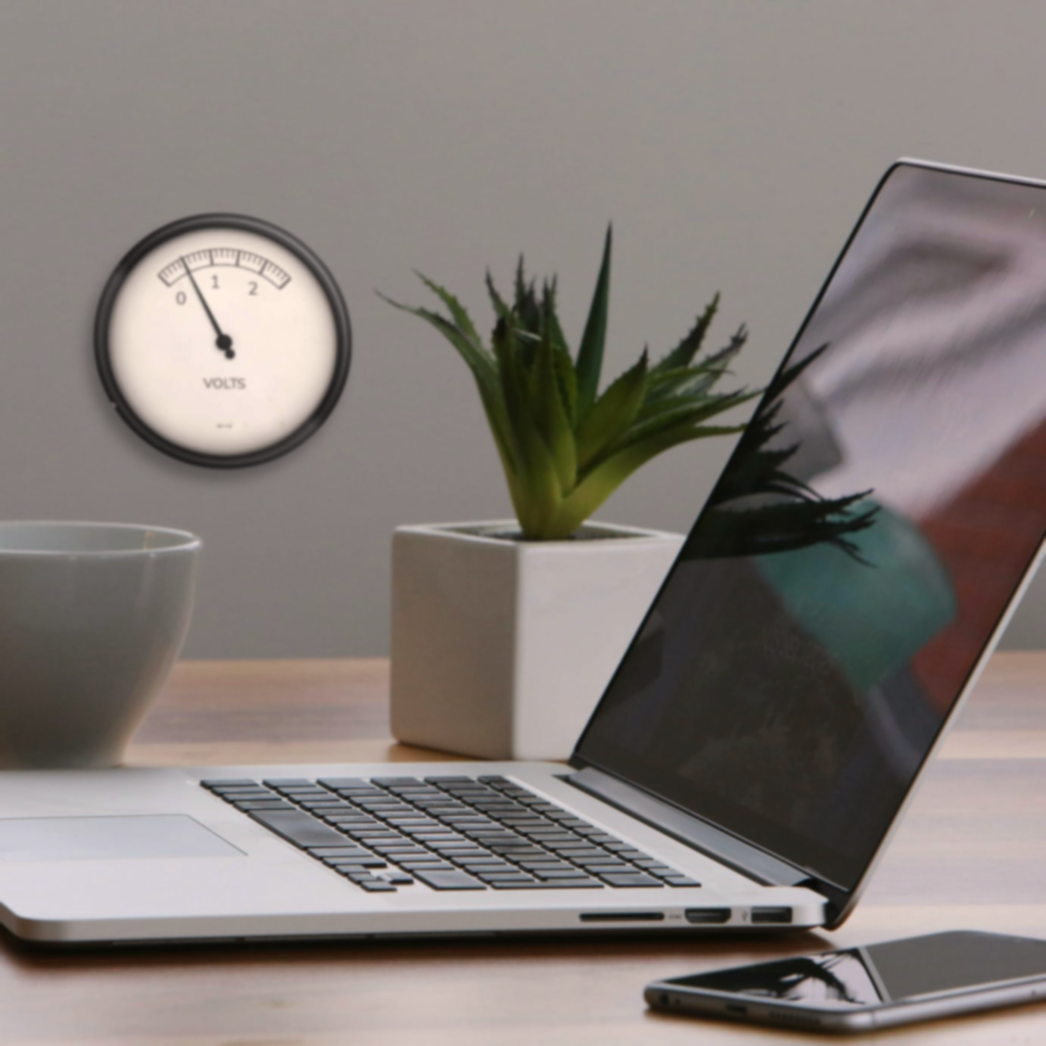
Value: 0.5 V
